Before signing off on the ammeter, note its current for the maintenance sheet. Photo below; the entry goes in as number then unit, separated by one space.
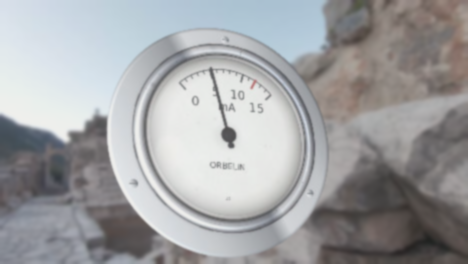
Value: 5 mA
